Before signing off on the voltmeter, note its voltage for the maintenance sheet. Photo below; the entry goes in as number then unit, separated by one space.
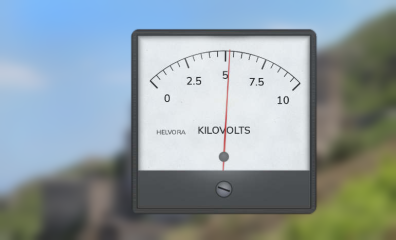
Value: 5.25 kV
